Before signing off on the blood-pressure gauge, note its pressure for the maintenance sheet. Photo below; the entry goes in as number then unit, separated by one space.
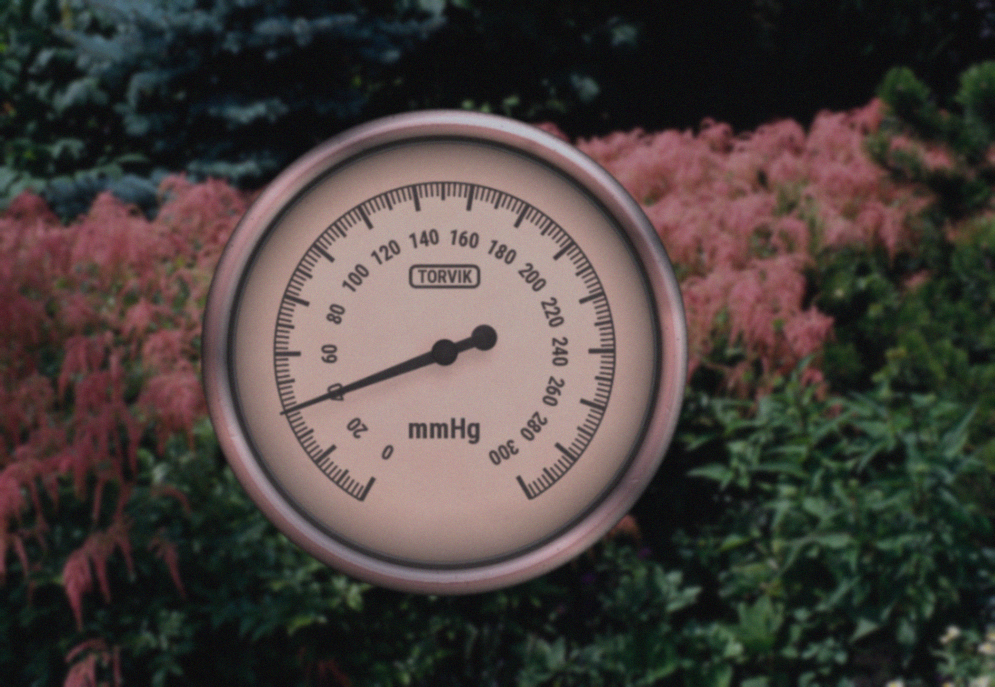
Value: 40 mmHg
